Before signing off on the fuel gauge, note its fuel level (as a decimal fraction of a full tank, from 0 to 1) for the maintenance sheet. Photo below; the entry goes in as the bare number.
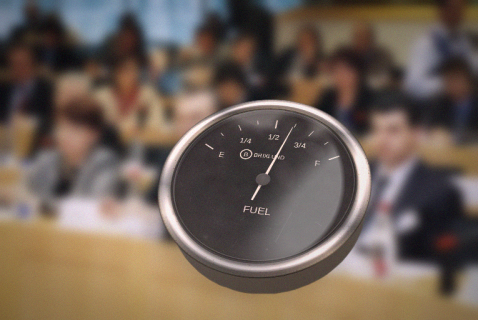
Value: 0.625
